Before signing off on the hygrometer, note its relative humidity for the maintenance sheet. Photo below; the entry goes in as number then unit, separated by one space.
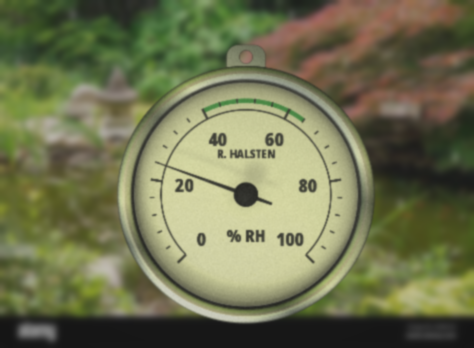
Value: 24 %
